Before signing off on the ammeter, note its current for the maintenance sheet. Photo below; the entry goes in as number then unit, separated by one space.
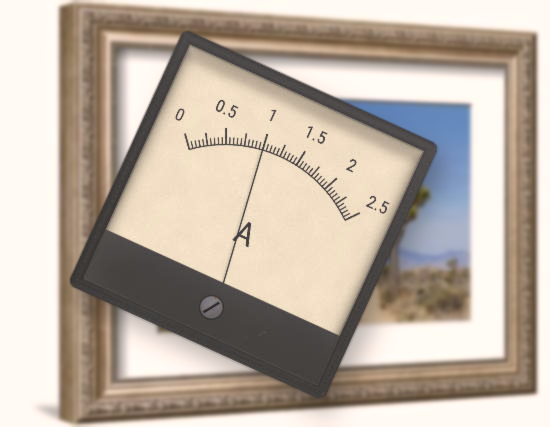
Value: 1 A
